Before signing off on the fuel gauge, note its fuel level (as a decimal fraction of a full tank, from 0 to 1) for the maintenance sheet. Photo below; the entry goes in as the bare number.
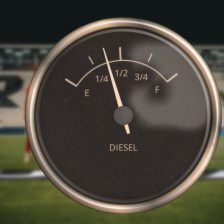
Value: 0.375
